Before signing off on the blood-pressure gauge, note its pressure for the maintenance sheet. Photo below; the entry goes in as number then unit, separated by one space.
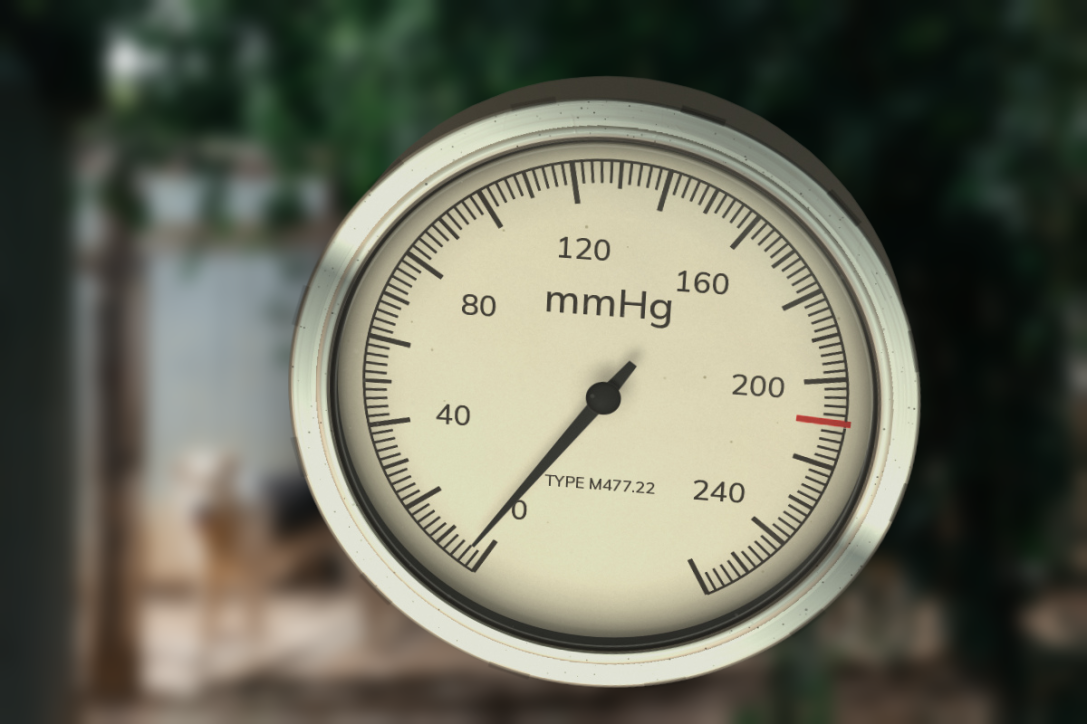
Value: 4 mmHg
